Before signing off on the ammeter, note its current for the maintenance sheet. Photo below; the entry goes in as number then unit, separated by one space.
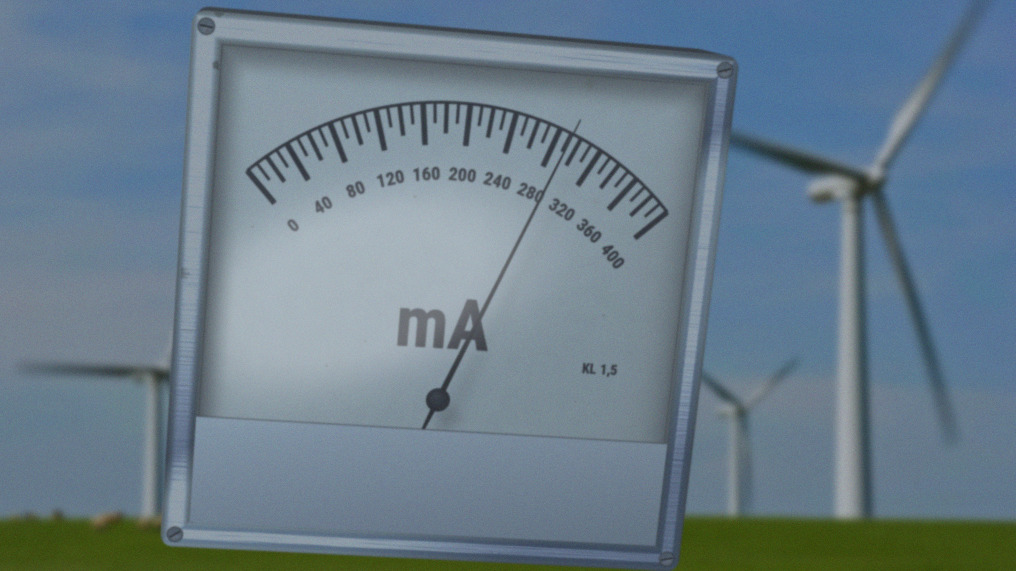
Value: 290 mA
